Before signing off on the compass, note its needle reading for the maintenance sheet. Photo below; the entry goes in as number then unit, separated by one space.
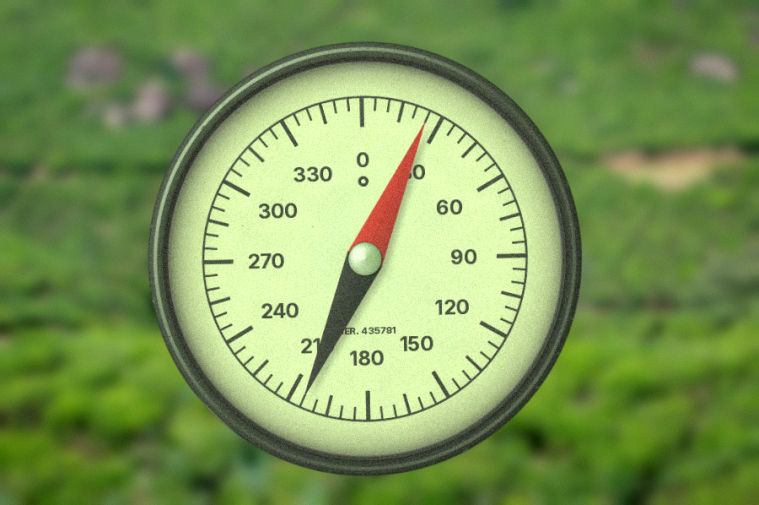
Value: 25 °
